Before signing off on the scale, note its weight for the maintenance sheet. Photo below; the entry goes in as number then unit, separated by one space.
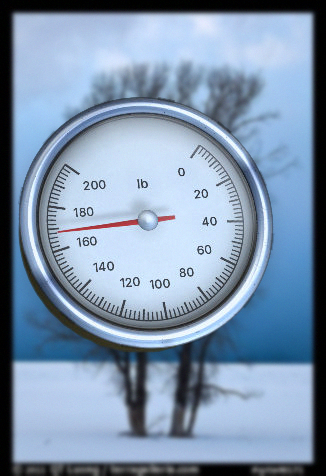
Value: 168 lb
